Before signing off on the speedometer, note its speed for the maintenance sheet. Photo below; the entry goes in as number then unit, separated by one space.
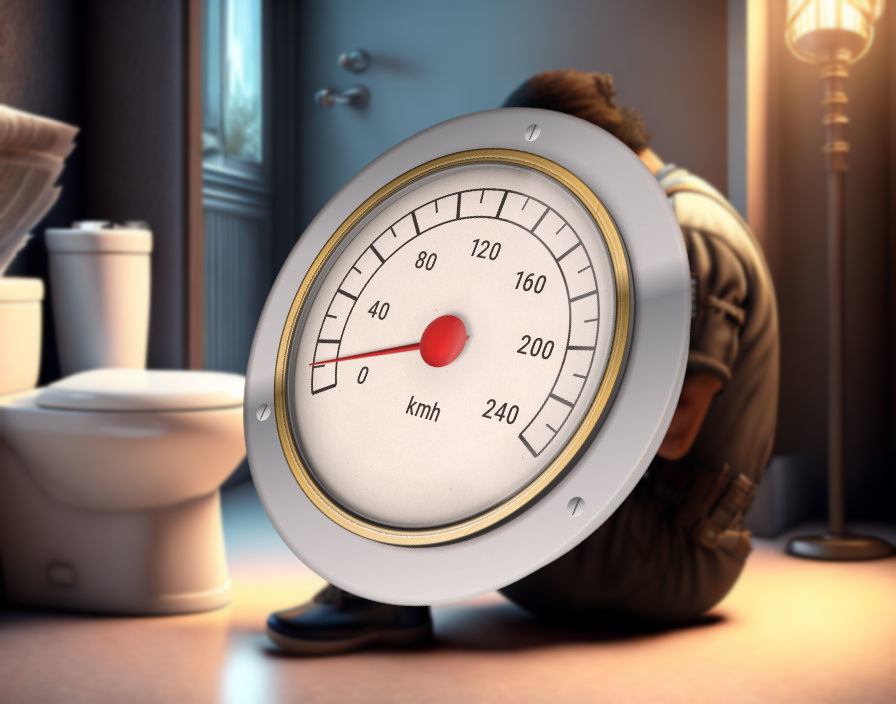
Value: 10 km/h
